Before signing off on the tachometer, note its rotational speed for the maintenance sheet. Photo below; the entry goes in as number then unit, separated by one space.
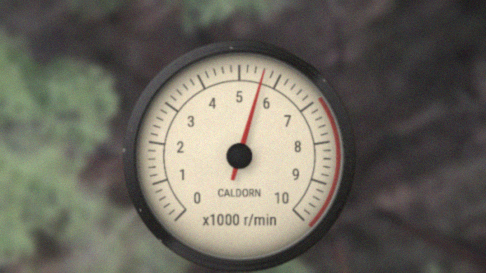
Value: 5600 rpm
